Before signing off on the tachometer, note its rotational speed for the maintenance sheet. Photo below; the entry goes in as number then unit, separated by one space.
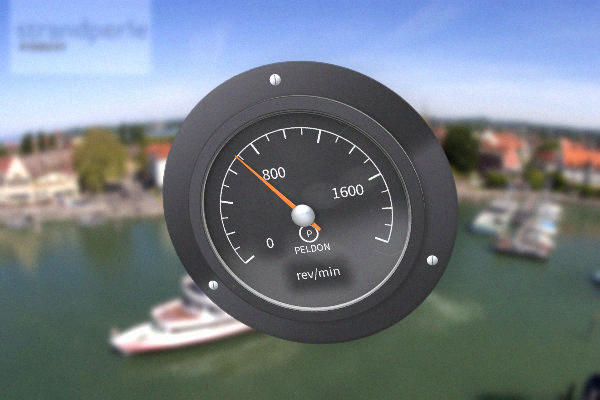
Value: 700 rpm
